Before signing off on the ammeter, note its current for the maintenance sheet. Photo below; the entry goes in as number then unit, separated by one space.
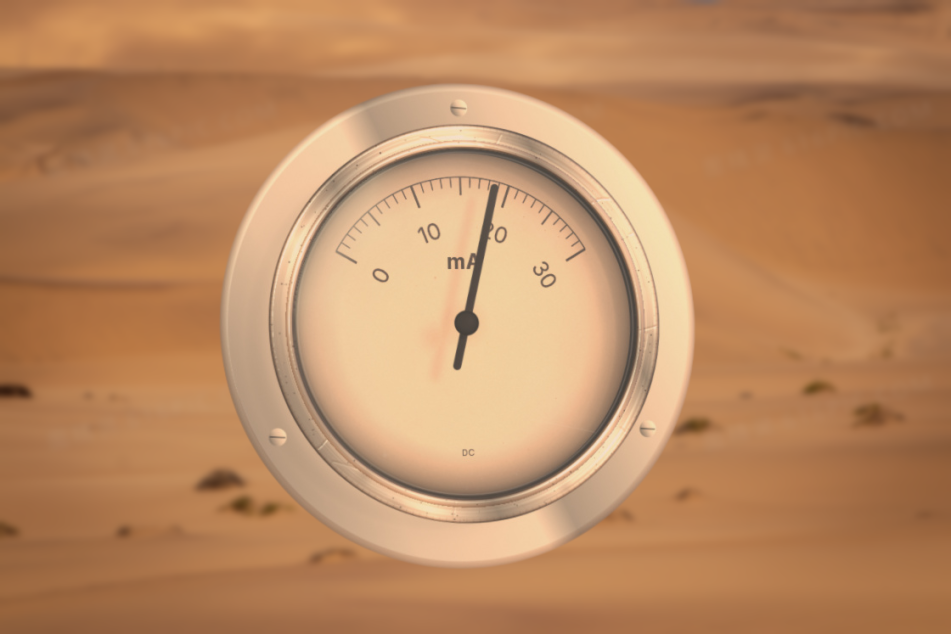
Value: 18.5 mA
